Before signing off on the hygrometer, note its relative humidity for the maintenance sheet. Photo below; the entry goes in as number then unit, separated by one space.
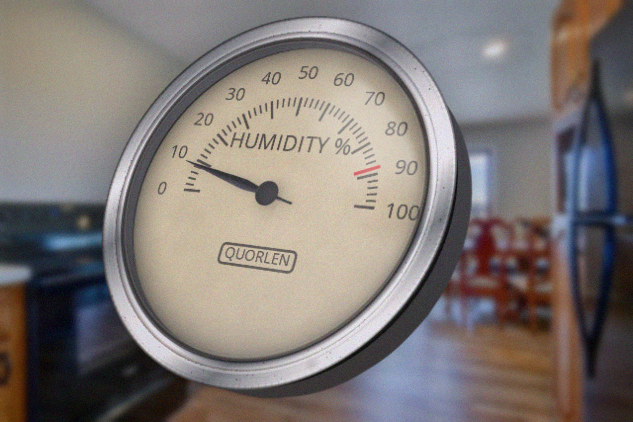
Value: 8 %
